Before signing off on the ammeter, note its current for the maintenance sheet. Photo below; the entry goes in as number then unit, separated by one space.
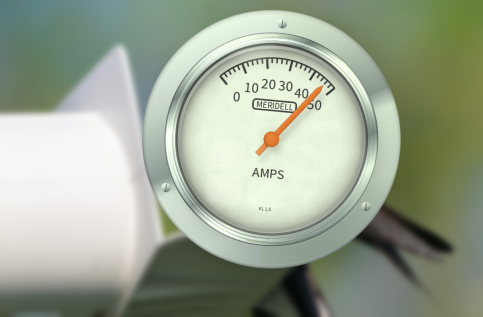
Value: 46 A
